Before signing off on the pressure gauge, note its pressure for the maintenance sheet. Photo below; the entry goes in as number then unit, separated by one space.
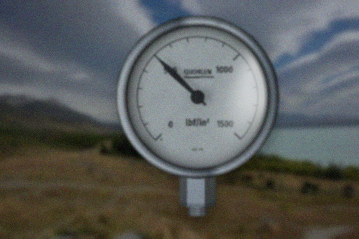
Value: 500 psi
